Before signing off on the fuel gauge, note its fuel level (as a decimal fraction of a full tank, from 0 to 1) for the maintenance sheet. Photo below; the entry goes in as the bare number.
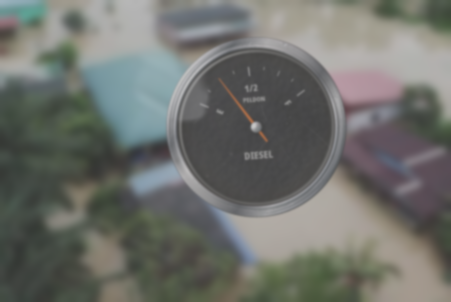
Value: 0.25
